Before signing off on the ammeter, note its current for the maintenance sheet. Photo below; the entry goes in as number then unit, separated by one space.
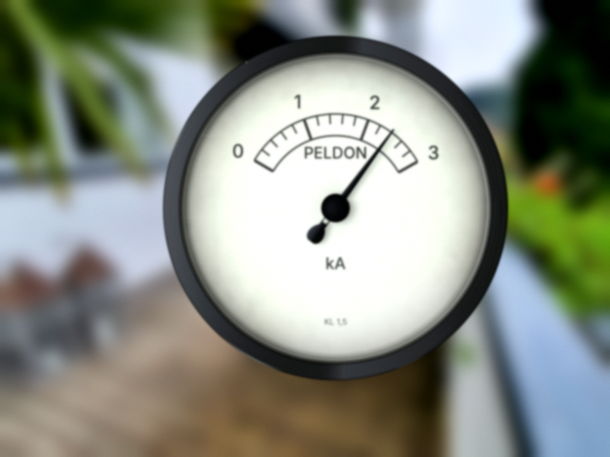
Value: 2.4 kA
